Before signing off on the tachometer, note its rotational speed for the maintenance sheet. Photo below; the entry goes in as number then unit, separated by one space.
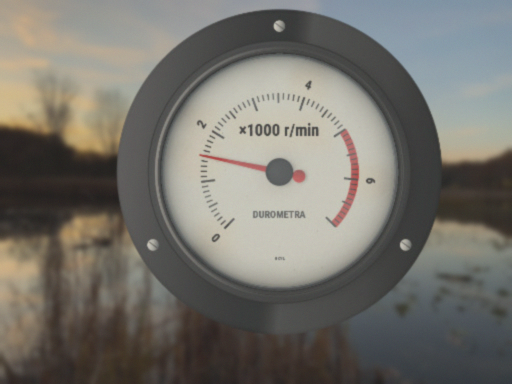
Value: 1500 rpm
